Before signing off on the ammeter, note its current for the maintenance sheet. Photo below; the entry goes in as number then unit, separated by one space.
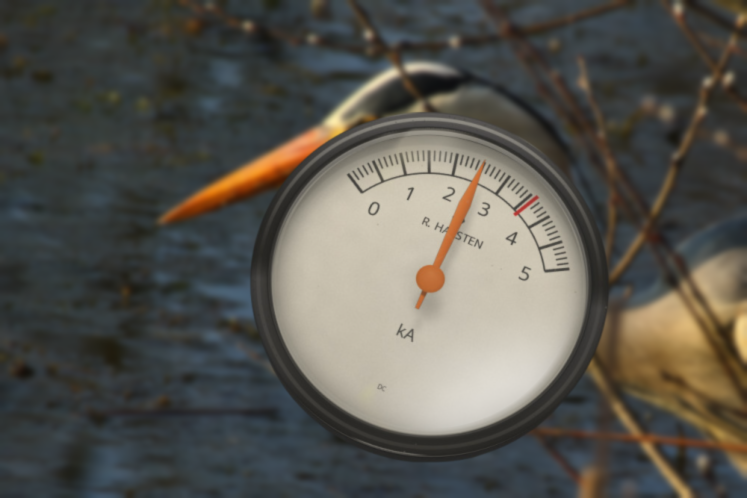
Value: 2.5 kA
